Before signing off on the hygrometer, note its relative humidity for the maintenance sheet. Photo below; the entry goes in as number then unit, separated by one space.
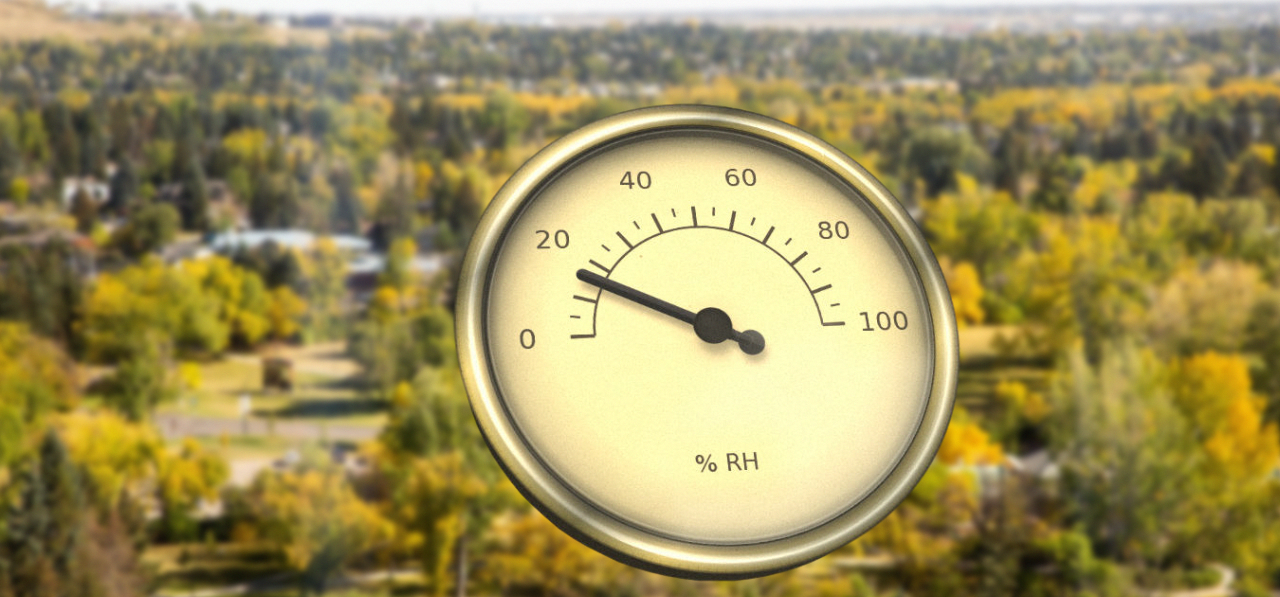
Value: 15 %
